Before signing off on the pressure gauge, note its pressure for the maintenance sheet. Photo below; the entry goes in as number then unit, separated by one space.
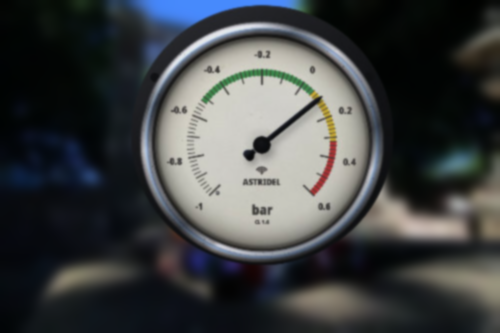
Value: 0.1 bar
